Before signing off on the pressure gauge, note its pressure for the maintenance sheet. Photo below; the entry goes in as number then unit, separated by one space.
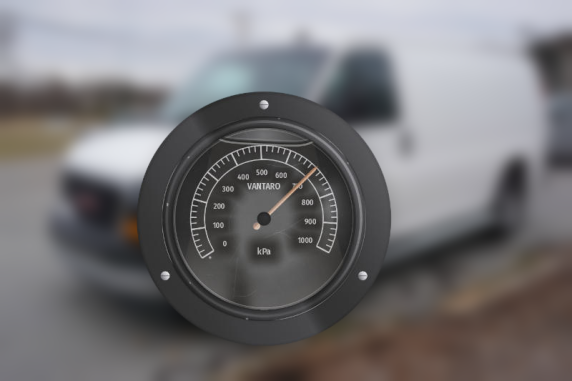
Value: 700 kPa
